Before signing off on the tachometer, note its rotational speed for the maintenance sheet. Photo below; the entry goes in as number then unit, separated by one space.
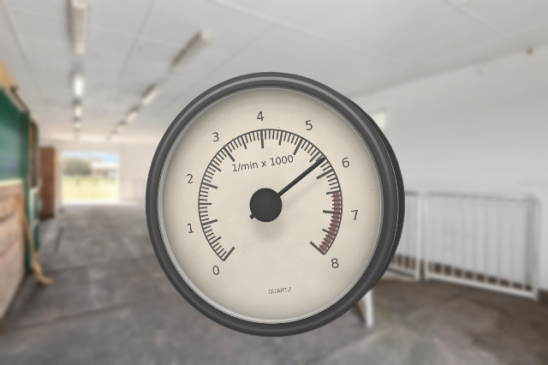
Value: 5700 rpm
